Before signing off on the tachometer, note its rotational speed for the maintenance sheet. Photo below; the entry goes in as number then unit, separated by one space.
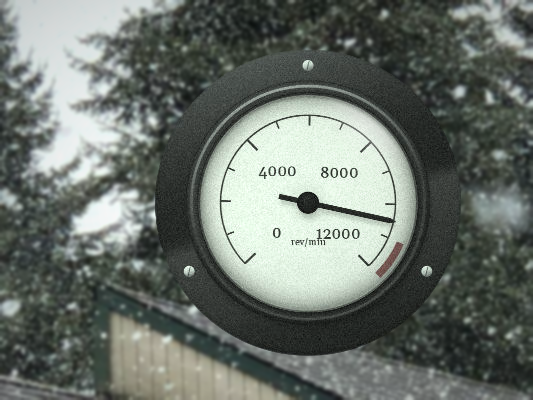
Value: 10500 rpm
